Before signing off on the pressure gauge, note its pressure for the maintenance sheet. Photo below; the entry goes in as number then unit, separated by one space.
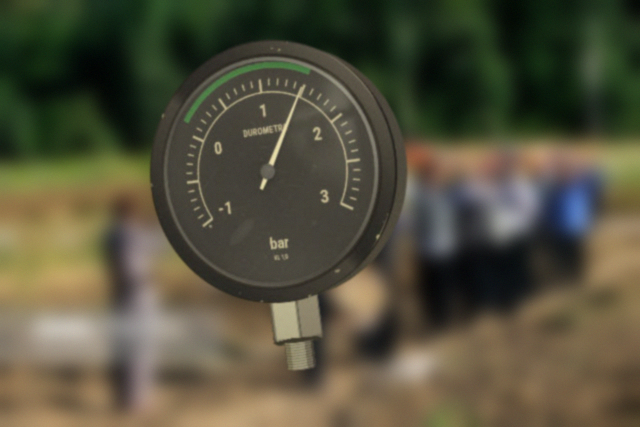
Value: 1.5 bar
